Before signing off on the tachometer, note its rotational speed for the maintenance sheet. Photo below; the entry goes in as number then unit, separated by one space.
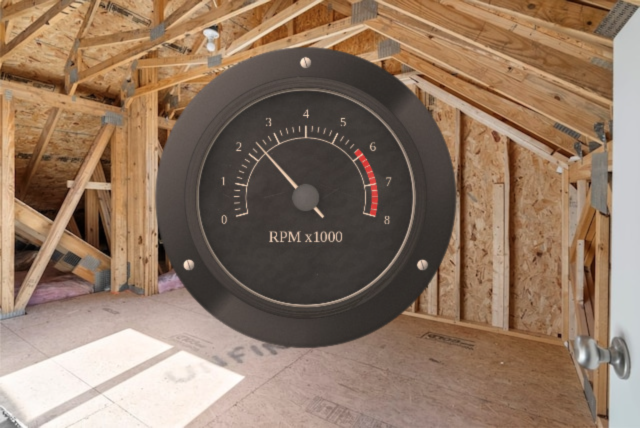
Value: 2400 rpm
